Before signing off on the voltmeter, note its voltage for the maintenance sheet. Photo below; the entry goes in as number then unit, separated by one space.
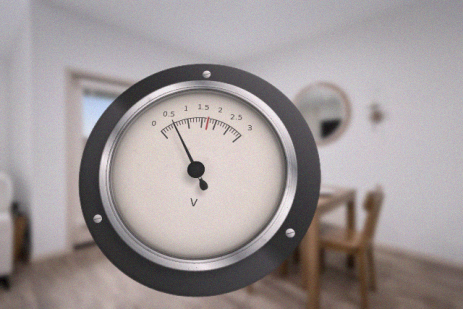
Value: 0.5 V
